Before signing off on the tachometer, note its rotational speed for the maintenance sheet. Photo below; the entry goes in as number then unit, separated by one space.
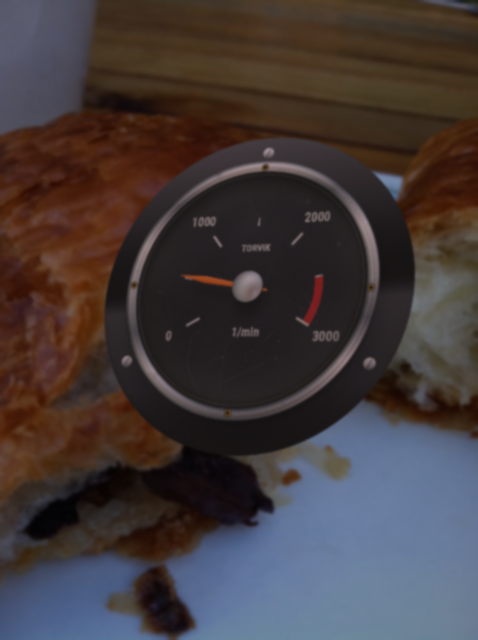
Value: 500 rpm
